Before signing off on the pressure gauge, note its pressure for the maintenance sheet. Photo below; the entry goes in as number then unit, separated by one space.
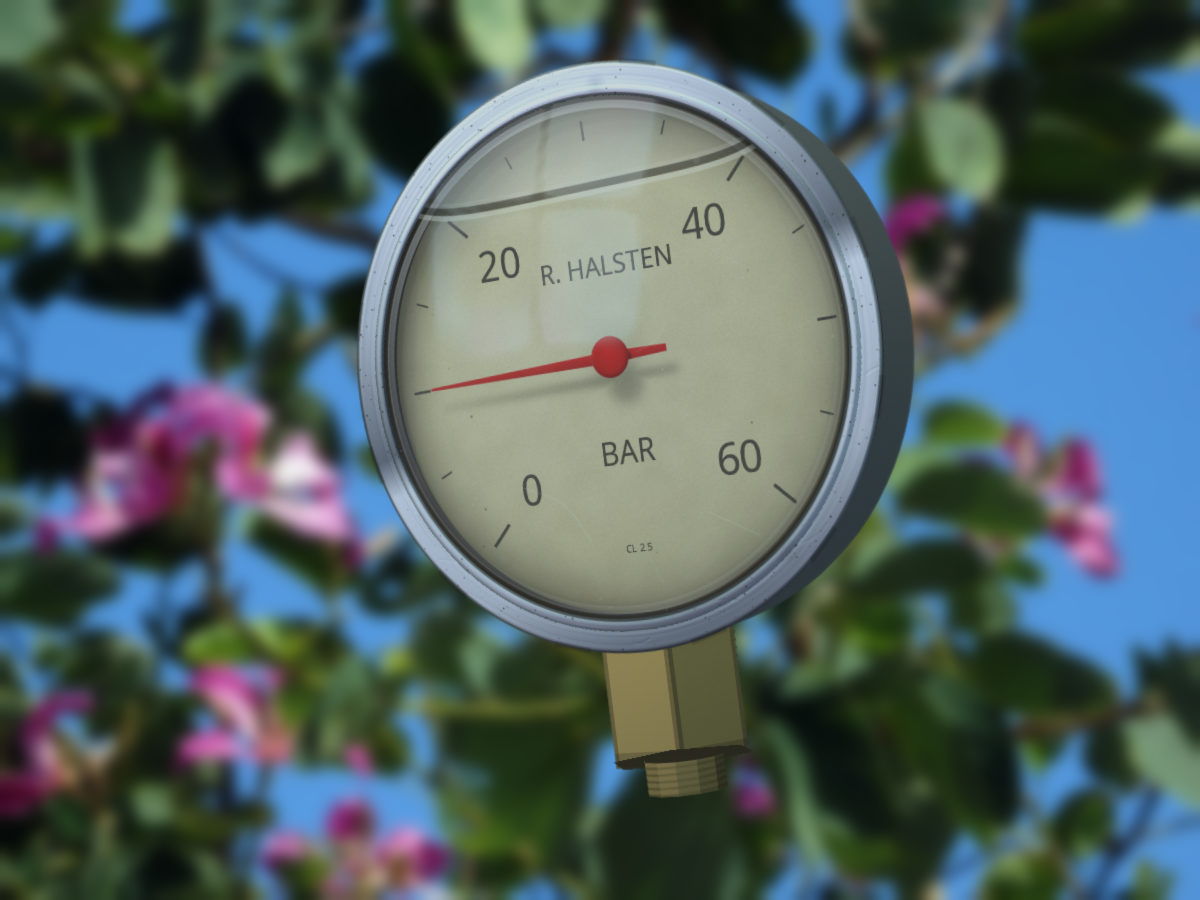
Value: 10 bar
